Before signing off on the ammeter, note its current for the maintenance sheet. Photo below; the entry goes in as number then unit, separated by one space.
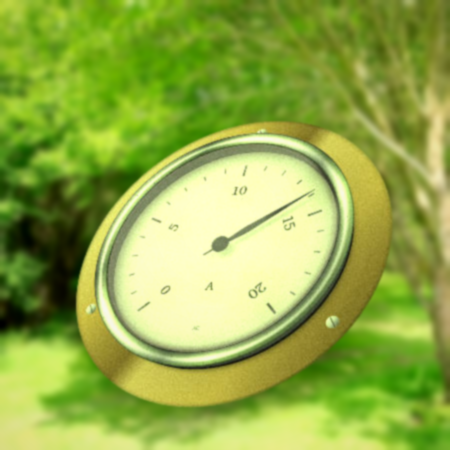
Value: 14 A
